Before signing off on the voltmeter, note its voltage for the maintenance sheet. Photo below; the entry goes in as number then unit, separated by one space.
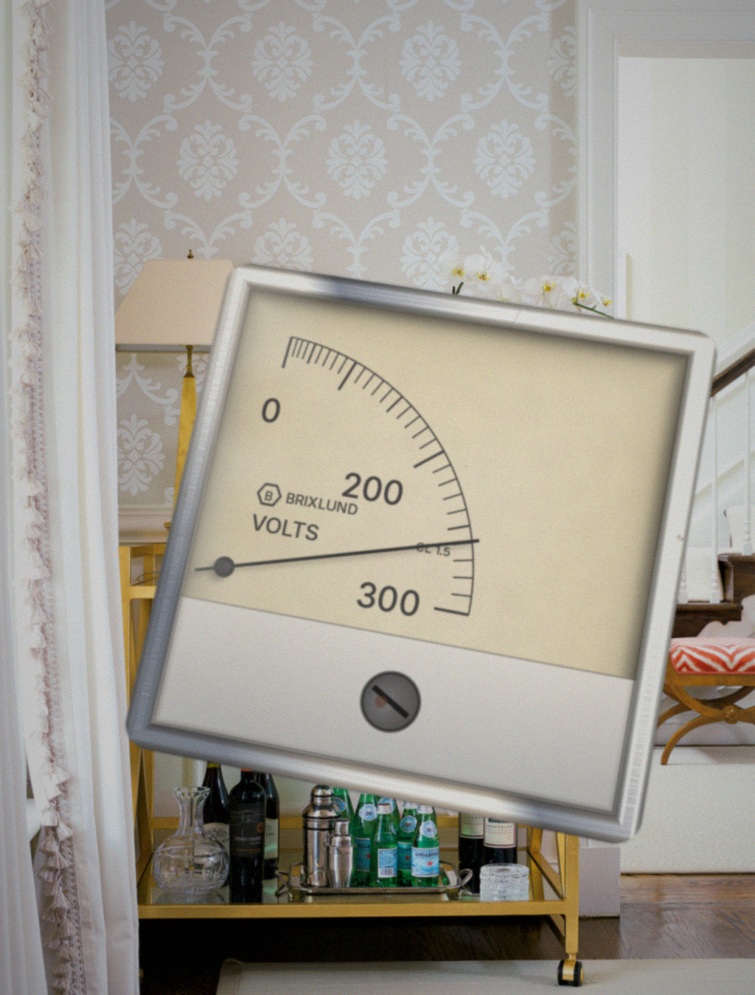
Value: 260 V
